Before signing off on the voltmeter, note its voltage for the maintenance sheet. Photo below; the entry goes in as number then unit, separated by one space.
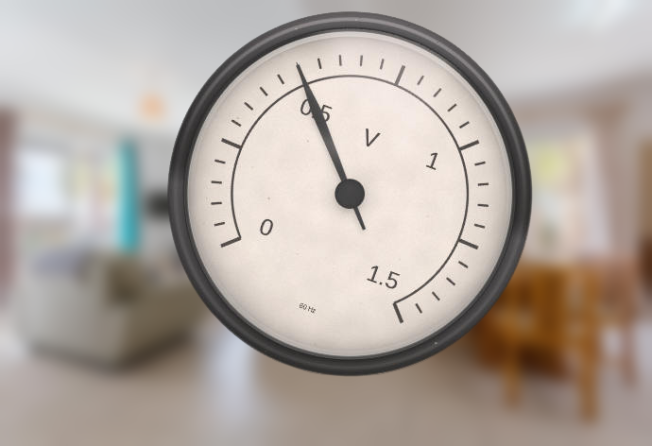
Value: 0.5 V
